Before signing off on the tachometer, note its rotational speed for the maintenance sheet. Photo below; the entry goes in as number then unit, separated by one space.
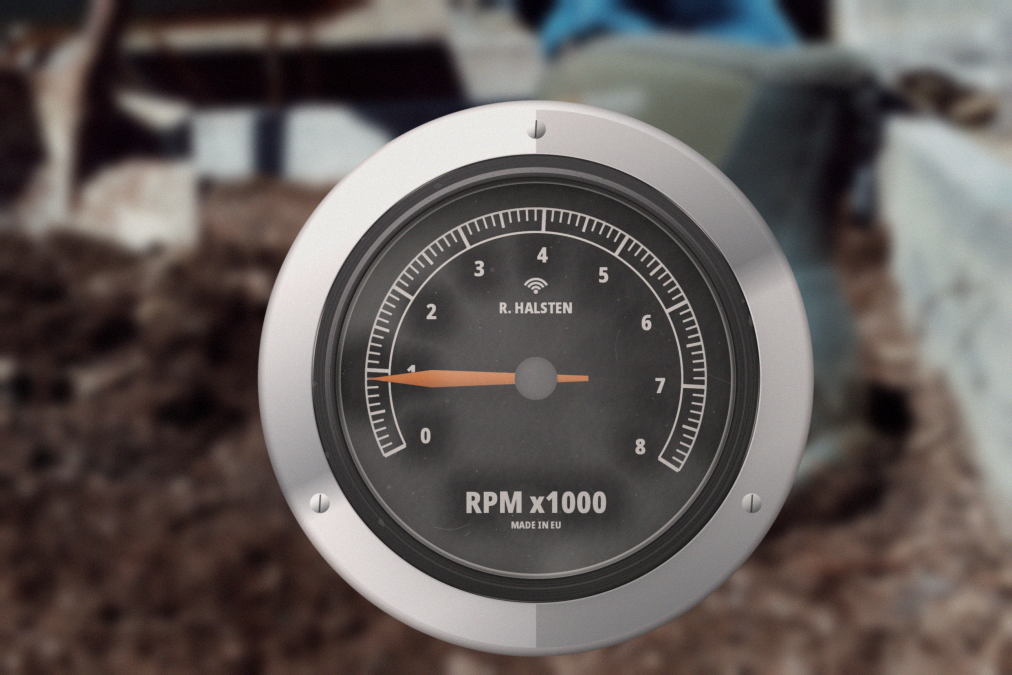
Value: 900 rpm
